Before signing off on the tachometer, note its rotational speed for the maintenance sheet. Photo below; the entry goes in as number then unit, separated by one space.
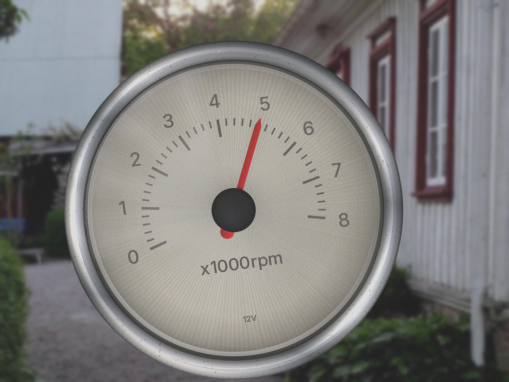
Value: 5000 rpm
